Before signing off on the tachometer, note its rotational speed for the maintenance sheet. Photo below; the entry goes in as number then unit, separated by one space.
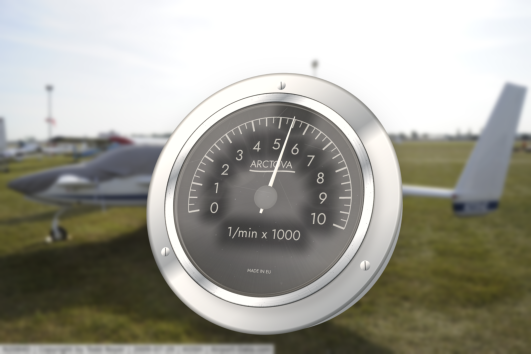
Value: 5500 rpm
